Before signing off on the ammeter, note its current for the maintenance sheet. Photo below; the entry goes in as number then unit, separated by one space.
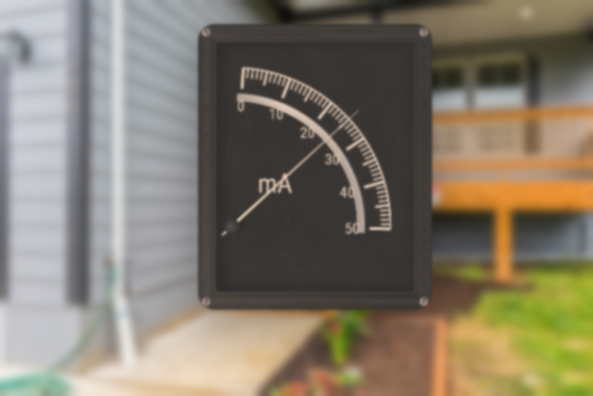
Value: 25 mA
